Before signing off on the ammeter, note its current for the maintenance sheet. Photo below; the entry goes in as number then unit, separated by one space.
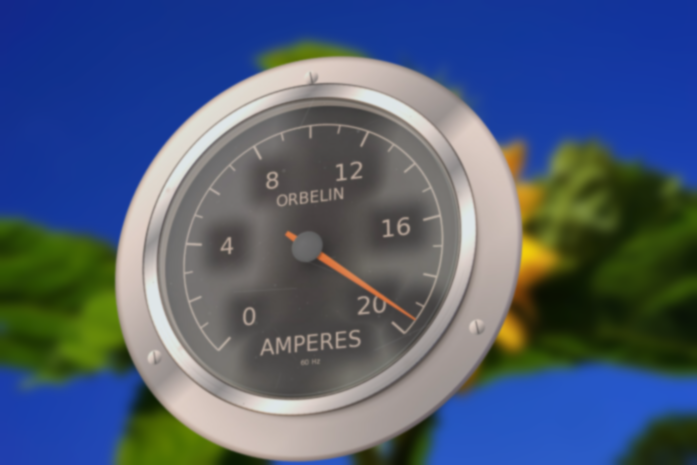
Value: 19.5 A
